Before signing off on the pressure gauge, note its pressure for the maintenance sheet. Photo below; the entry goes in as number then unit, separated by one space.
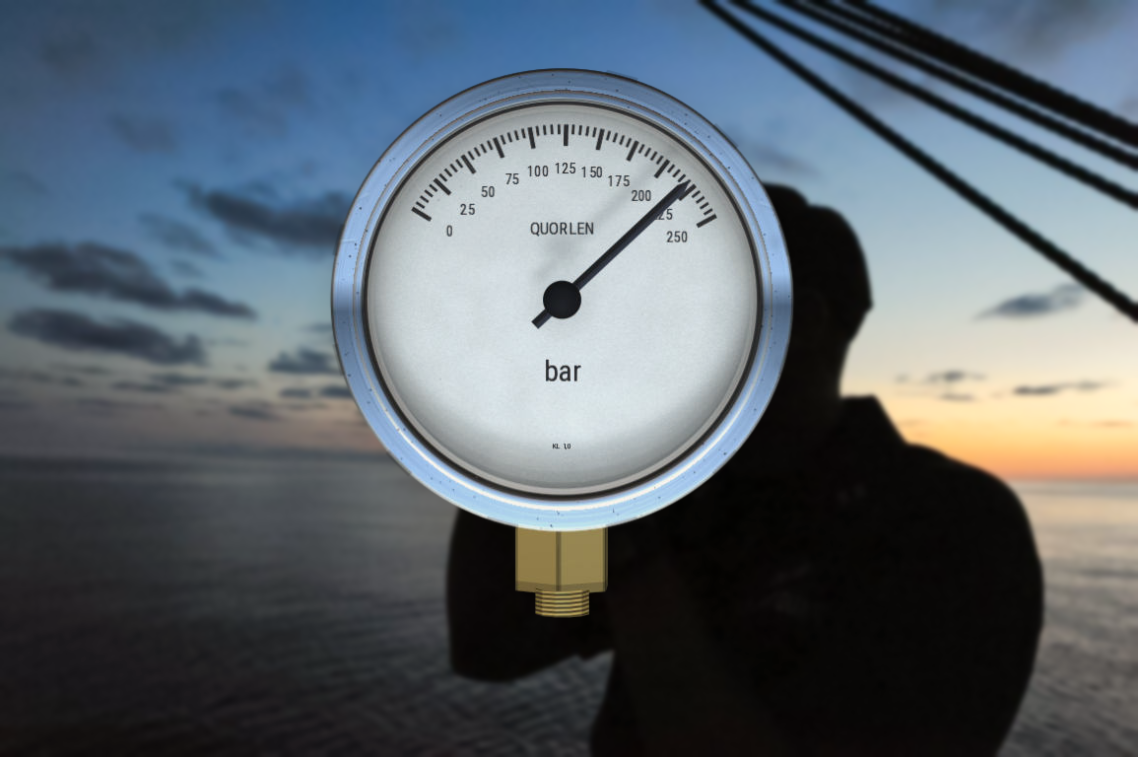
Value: 220 bar
